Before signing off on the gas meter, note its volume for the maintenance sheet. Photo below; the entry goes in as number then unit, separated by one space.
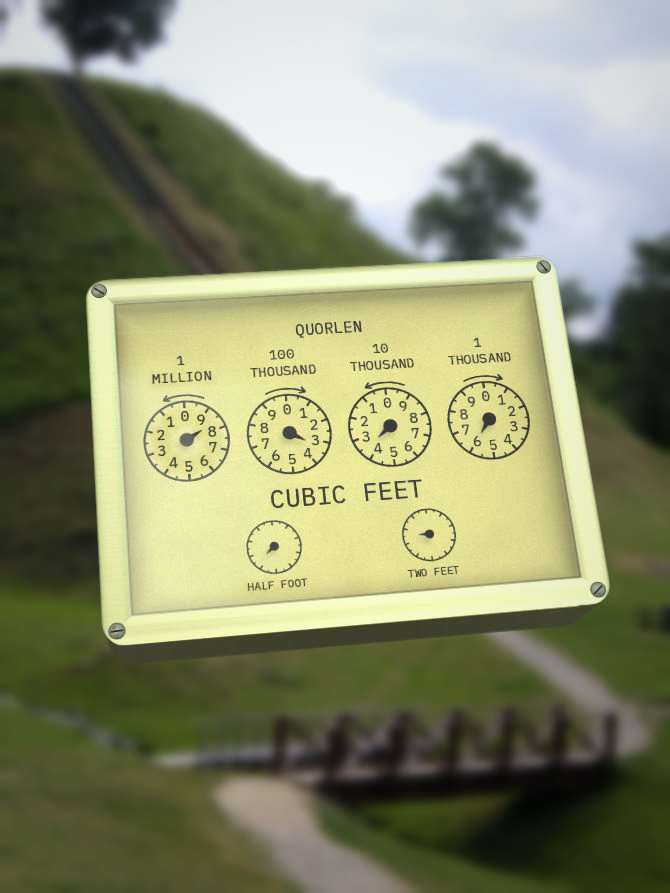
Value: 833600 ft³
